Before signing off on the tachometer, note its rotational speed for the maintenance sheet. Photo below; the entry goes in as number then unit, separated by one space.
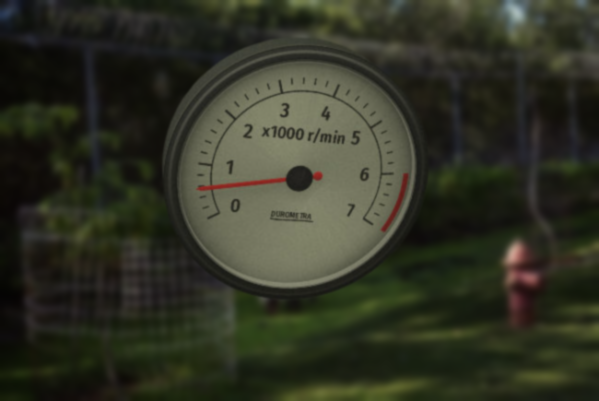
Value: 600 rpm
